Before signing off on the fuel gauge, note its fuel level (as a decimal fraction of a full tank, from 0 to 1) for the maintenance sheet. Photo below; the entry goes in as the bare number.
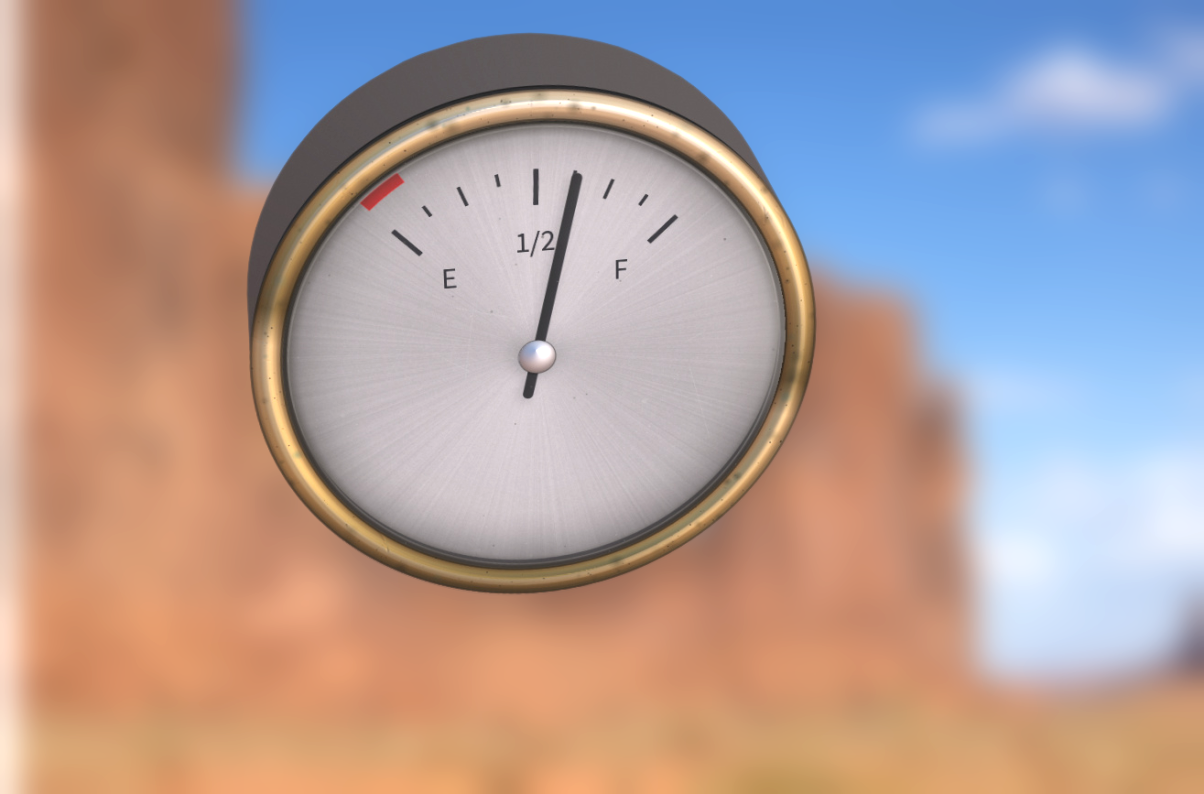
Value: 0.625
